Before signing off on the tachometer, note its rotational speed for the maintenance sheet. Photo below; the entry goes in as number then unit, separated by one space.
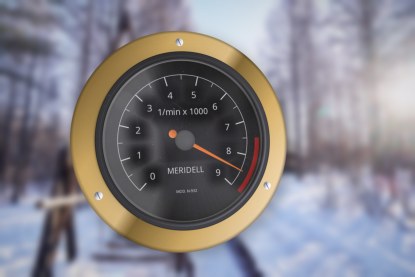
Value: 8500 rpm
